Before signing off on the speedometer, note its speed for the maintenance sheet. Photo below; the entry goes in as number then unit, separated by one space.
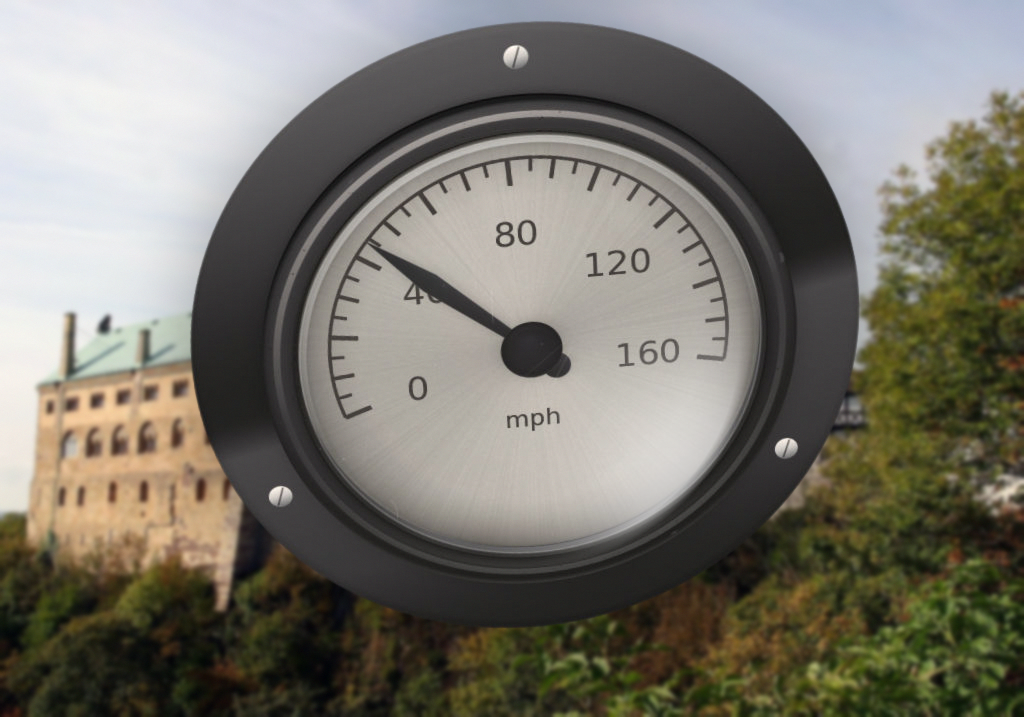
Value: 45 mph
